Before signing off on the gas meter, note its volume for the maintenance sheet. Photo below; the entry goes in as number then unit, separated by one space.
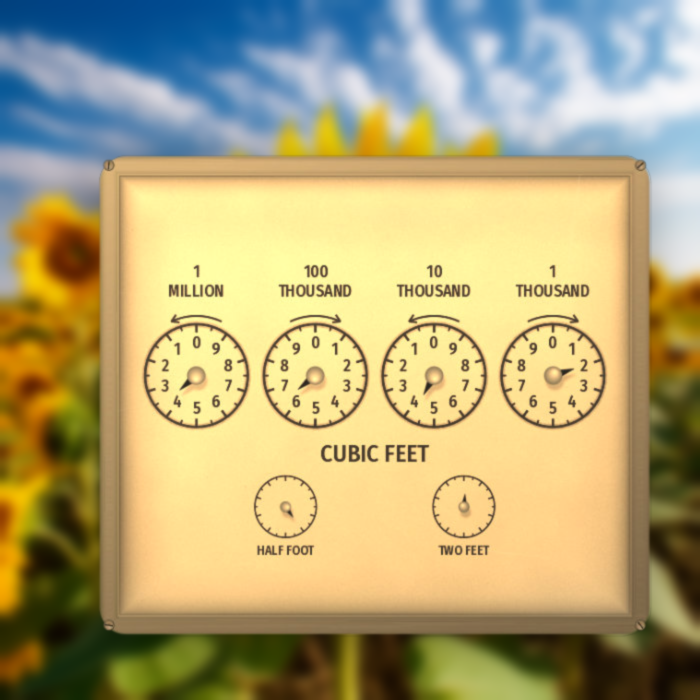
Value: 364200 ft³
